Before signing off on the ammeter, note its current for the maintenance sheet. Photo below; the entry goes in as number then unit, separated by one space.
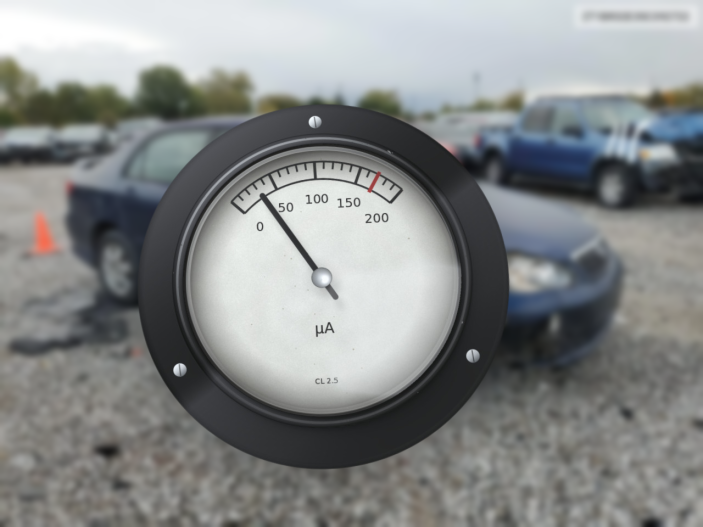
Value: 30 µA
